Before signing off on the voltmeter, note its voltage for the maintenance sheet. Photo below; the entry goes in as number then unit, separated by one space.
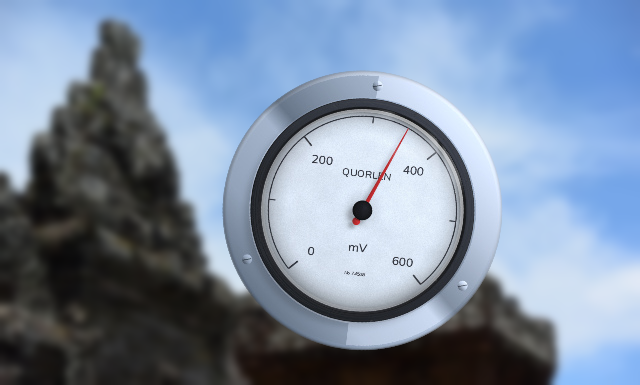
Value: 350 mV
